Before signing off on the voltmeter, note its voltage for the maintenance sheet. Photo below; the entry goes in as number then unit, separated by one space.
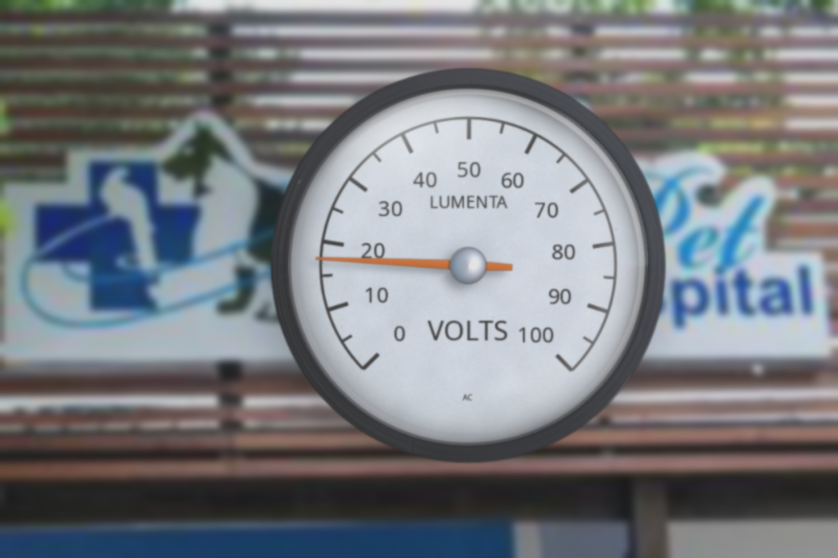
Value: 17.5 V
